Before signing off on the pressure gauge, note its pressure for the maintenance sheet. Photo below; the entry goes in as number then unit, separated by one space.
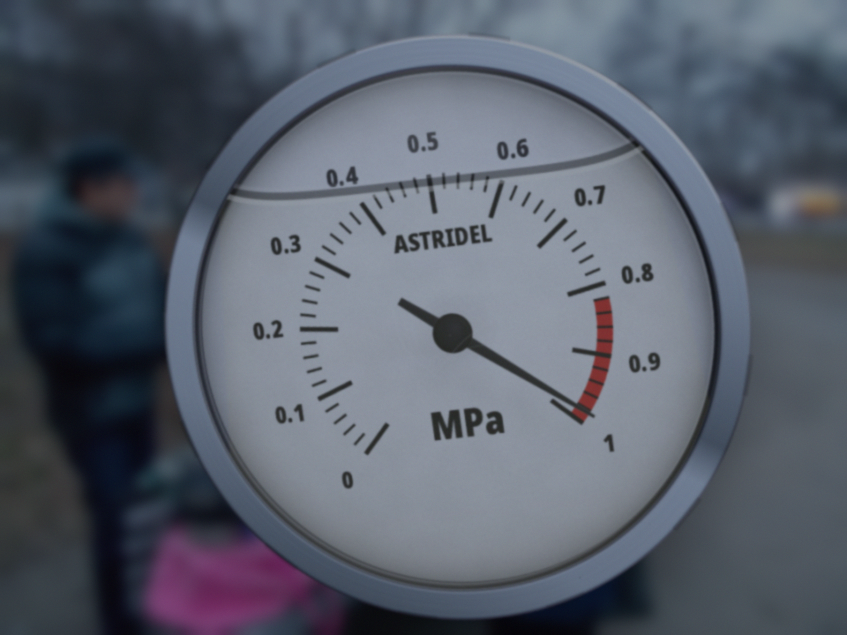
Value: 0.98 MPa
